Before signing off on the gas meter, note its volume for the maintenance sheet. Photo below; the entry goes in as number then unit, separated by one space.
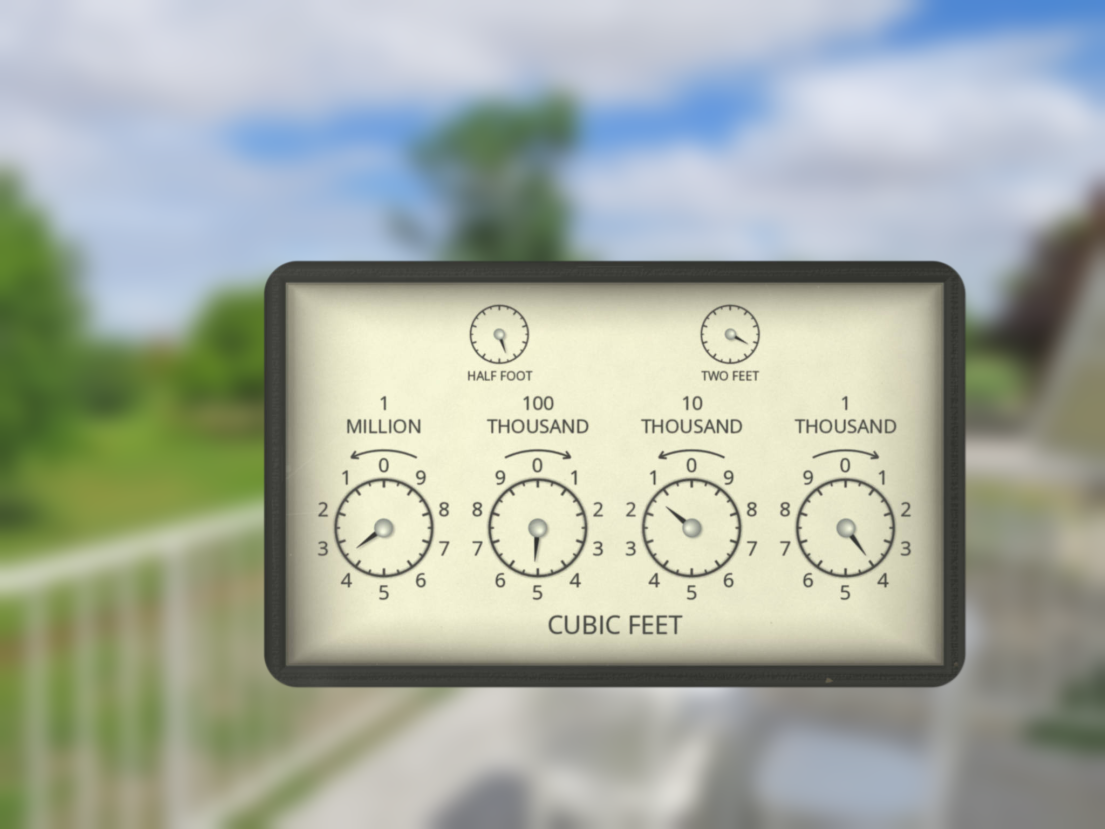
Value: 351400 ft³
